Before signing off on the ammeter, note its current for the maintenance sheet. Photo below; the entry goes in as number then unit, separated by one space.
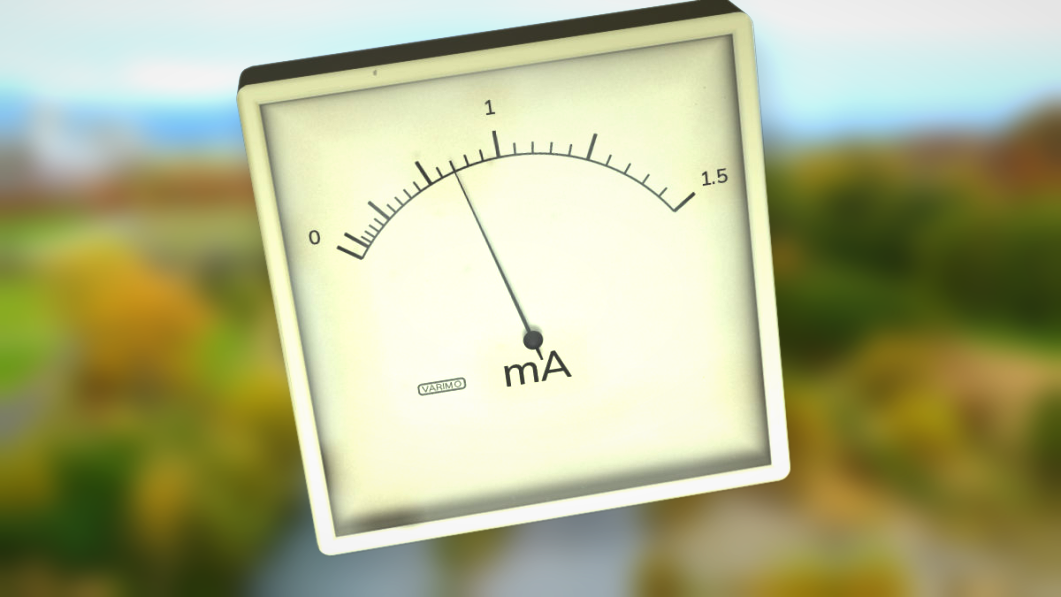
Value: 0.85 mA
